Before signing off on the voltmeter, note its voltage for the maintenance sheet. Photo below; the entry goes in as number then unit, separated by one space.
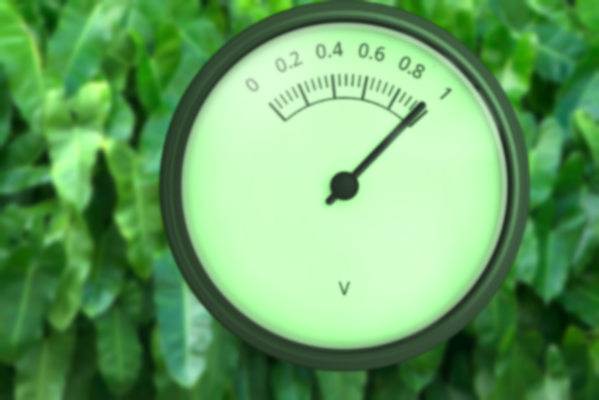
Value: 0.96 V
